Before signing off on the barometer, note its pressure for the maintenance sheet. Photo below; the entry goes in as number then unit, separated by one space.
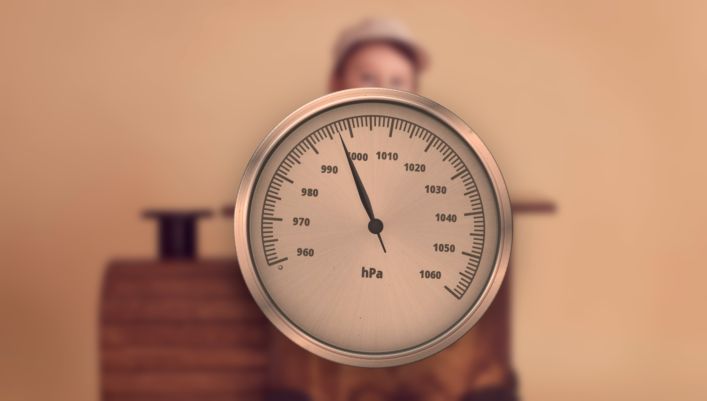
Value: 997 hPa
